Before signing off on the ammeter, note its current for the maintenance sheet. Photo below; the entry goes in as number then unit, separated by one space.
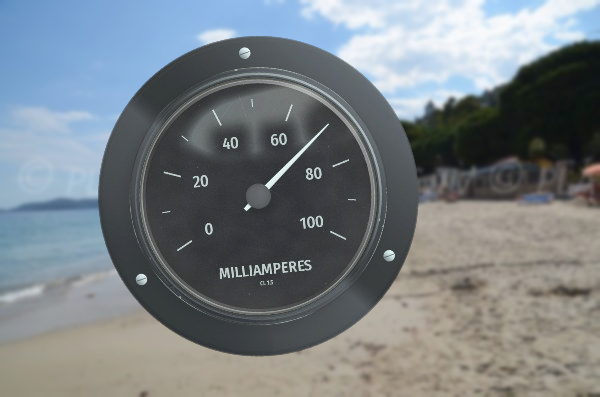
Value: 70 mA
